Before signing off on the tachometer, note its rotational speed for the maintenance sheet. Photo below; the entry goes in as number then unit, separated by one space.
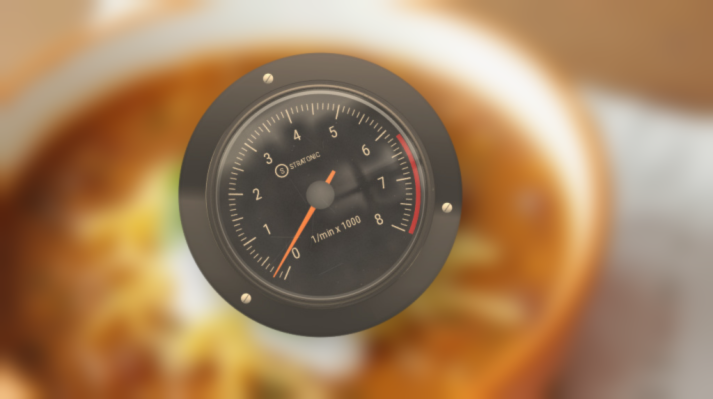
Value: 200 rpm
